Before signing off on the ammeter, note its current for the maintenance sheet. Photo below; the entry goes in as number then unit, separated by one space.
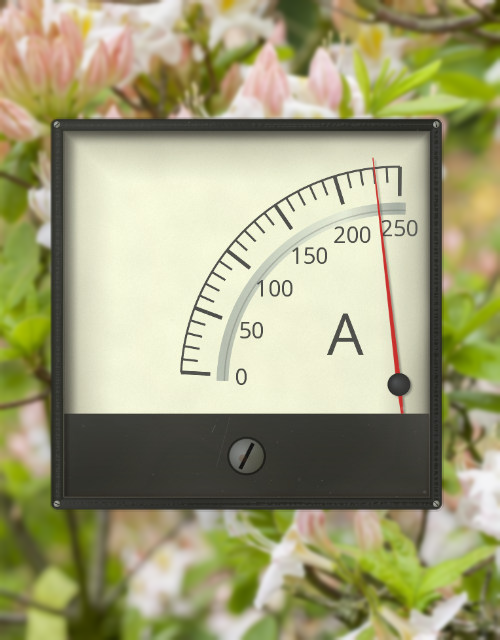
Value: 230 A
